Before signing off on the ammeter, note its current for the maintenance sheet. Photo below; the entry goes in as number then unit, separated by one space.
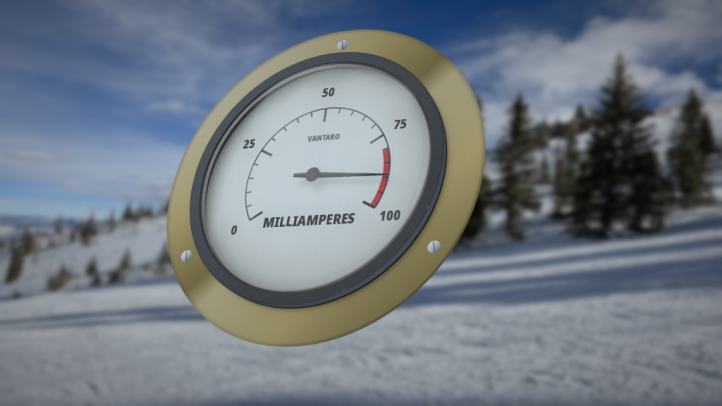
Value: 90 mA
